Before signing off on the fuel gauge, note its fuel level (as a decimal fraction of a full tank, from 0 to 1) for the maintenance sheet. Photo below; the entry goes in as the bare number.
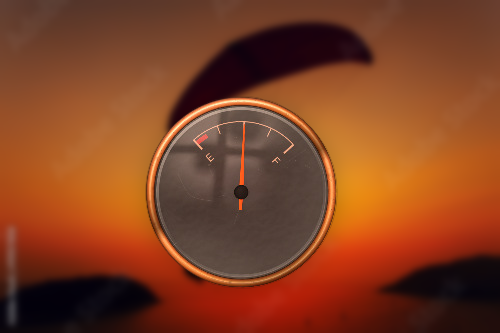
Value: 0.5
